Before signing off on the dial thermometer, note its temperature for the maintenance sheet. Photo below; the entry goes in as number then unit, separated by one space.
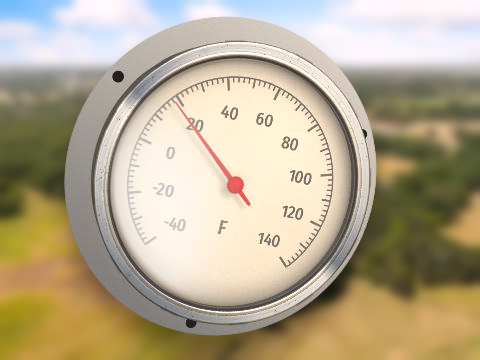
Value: 18 °F
